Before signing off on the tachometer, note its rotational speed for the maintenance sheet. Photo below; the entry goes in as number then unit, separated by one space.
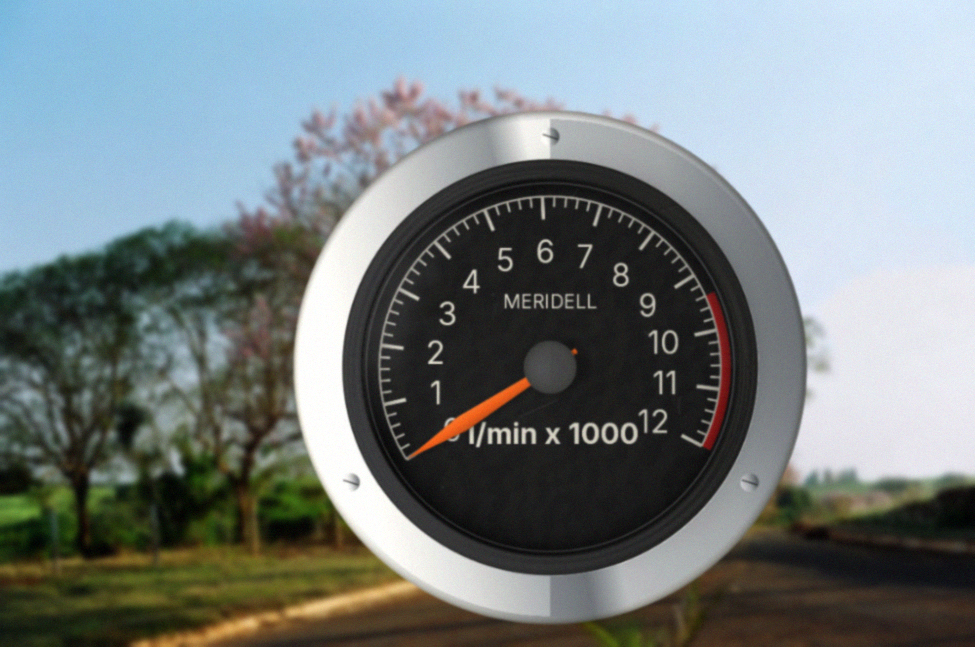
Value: 0 rpm
